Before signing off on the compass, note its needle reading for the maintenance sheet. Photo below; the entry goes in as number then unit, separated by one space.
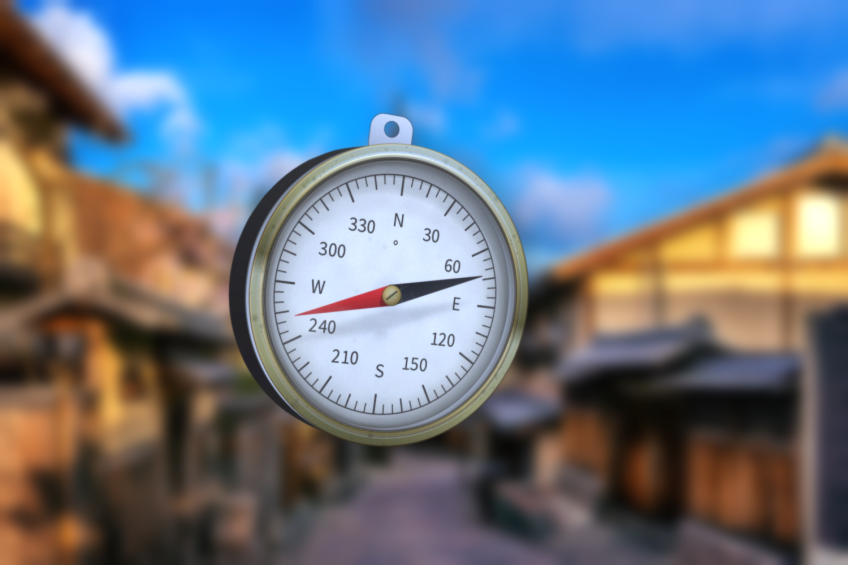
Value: 252.5 °
